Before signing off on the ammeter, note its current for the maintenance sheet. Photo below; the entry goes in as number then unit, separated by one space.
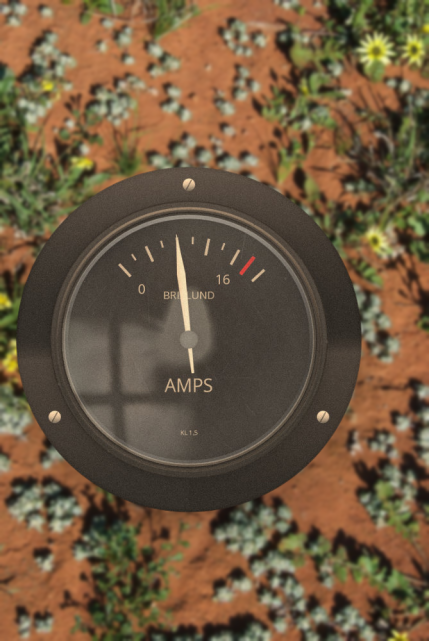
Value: 8 A
